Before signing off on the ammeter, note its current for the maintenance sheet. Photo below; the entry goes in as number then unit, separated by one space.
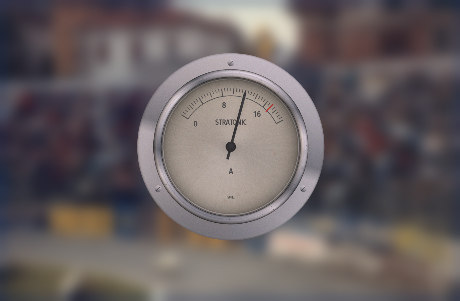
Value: 12 A
